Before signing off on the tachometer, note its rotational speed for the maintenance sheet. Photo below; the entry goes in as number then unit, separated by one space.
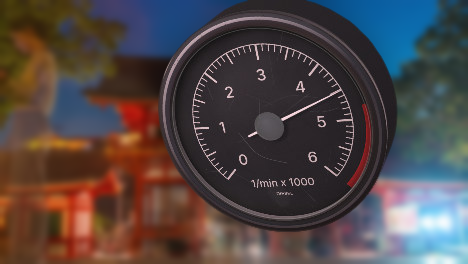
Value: 4500 rpm
